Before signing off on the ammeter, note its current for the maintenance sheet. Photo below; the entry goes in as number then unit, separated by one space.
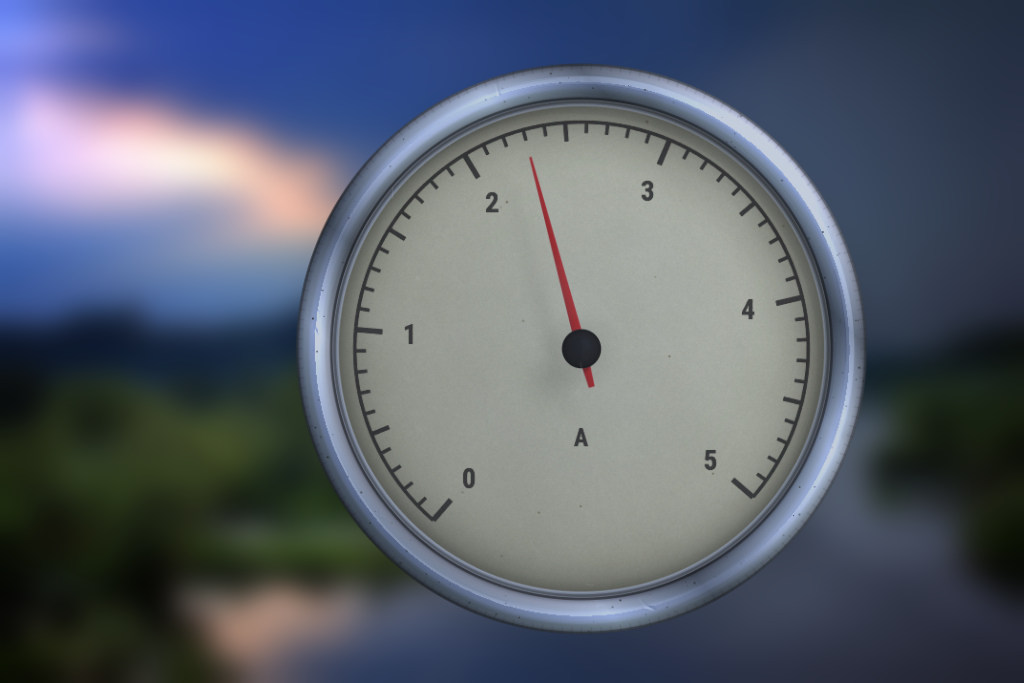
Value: 2.3 A
